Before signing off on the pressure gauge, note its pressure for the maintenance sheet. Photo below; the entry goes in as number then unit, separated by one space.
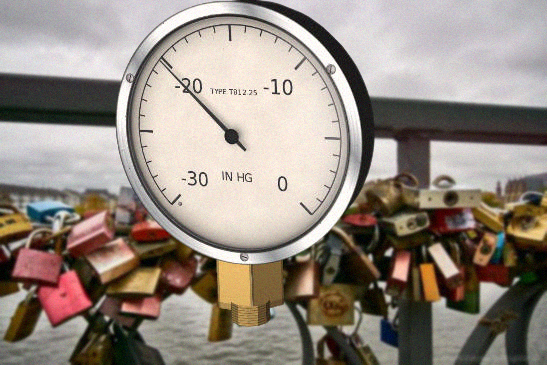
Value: -20 inHg
